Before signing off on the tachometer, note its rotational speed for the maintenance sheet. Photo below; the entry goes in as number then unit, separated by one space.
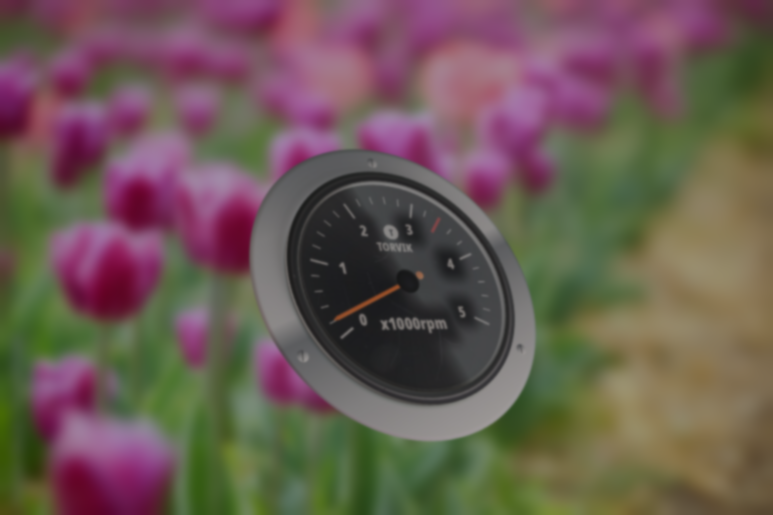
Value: 200 rpm
